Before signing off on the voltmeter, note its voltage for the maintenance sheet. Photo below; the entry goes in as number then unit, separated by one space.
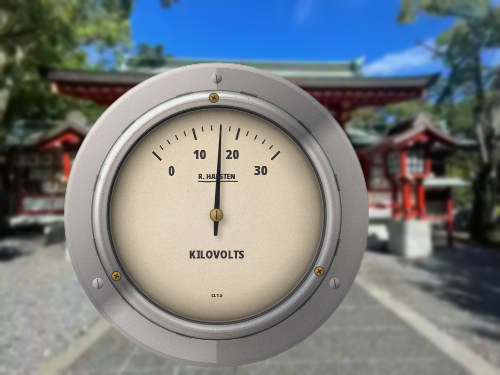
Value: 16 kV
